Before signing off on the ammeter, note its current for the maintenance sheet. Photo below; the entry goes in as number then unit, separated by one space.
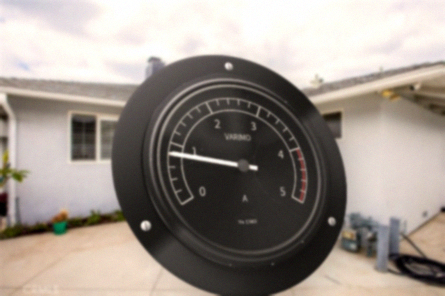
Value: 0.8 A
